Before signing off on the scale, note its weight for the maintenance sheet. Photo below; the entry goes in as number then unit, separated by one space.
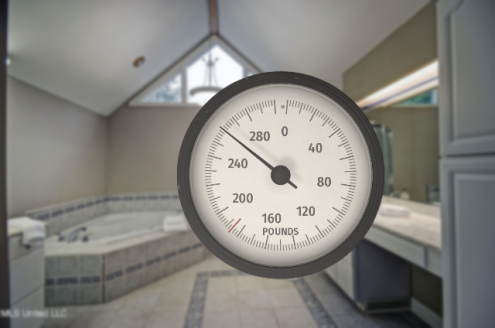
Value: 260 lb
